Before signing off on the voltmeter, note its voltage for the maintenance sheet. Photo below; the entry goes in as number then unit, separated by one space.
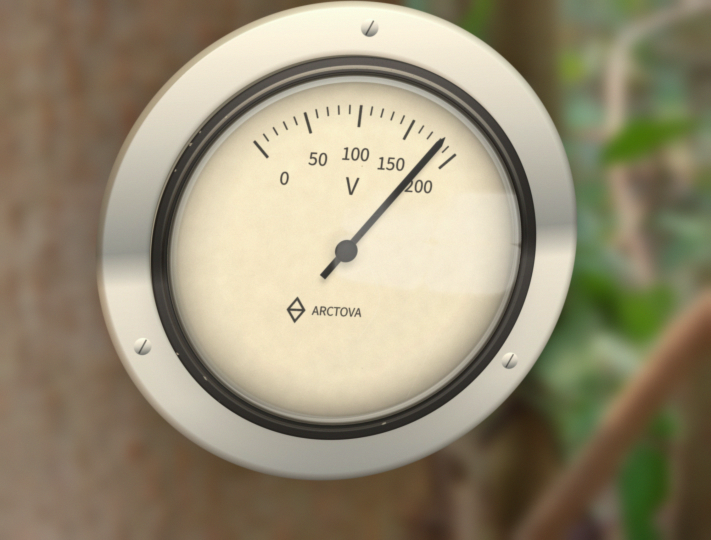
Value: 180 V
